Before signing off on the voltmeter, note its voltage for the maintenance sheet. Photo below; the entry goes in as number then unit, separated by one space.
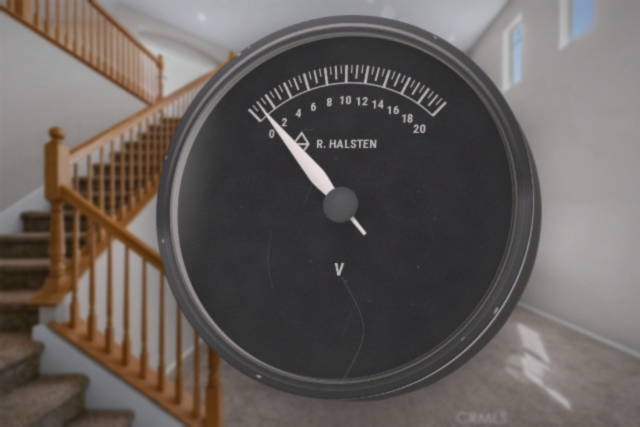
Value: 1 V
